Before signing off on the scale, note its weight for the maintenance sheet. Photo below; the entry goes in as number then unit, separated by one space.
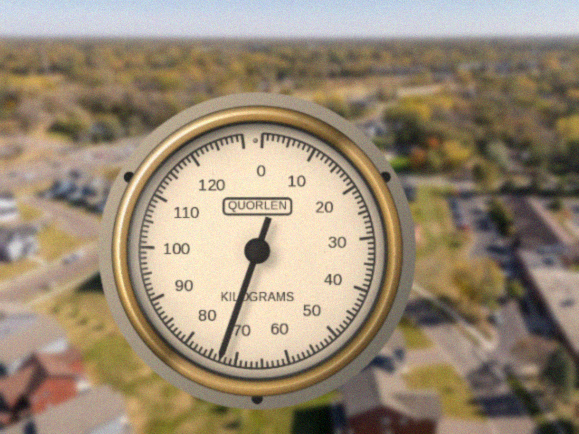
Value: 73 kg
